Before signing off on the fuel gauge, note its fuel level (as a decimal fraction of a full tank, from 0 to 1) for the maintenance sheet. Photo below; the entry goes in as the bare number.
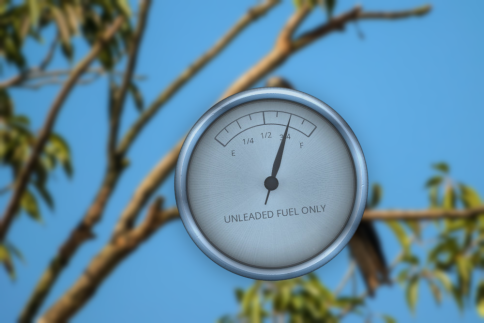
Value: 0.75
